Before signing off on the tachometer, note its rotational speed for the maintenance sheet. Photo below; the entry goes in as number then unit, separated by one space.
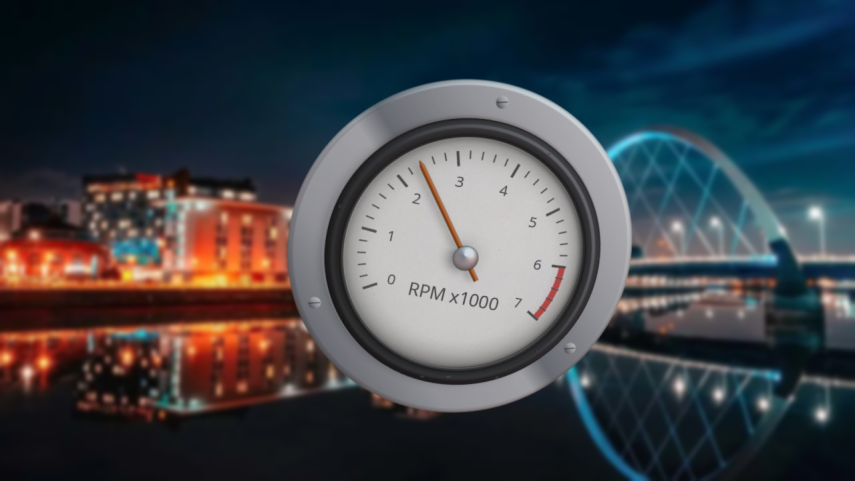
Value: 2400 rpm
